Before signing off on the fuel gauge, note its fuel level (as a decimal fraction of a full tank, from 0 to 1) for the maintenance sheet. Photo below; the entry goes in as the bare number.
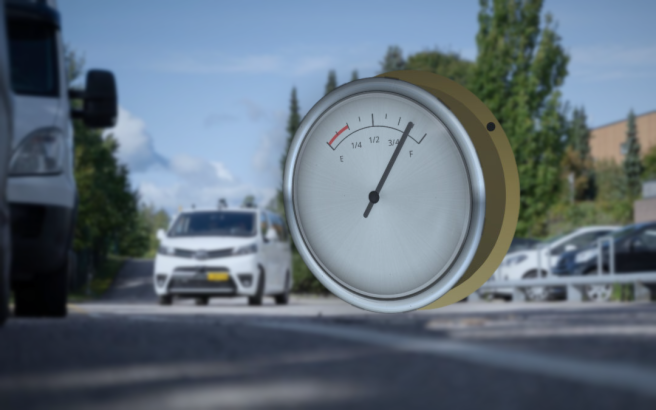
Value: 0.875
